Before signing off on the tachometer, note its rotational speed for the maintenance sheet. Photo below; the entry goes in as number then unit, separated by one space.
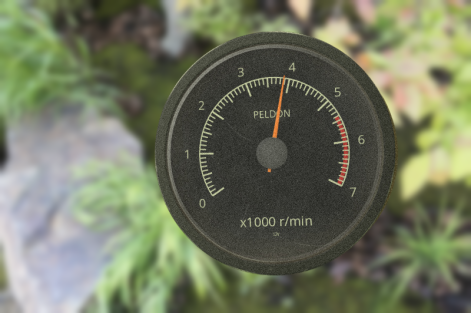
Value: 3900 rpm
